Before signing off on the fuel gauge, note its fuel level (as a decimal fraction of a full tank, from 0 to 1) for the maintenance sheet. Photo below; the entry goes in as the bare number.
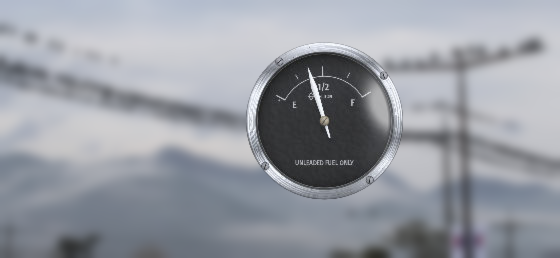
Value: 0.375
